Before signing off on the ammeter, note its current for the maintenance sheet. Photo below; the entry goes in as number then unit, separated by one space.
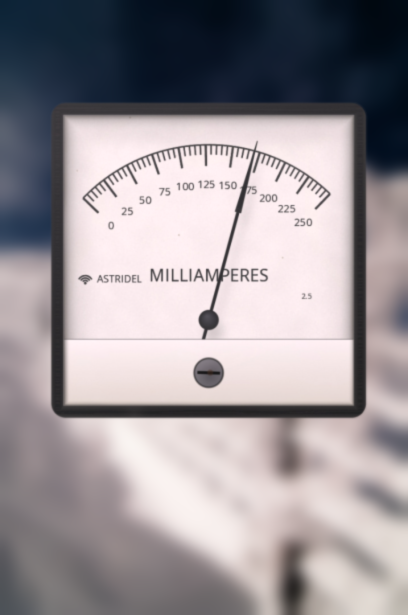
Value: 170 mA
